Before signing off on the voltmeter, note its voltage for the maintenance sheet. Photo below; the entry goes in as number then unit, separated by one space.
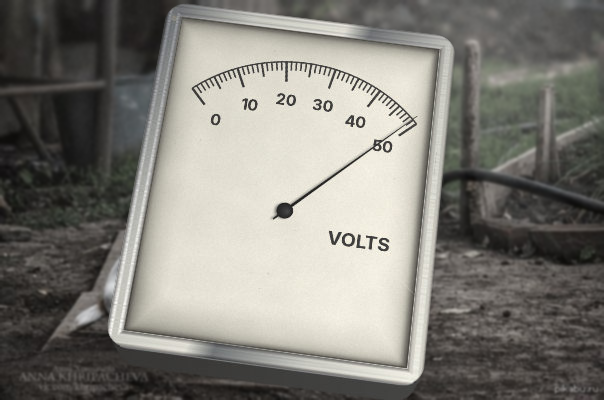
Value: 49 V
